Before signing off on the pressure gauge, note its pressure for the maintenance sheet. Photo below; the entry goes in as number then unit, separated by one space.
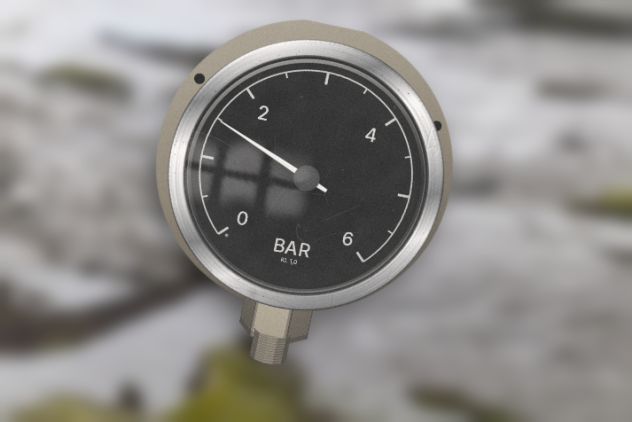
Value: 1.5 bar
